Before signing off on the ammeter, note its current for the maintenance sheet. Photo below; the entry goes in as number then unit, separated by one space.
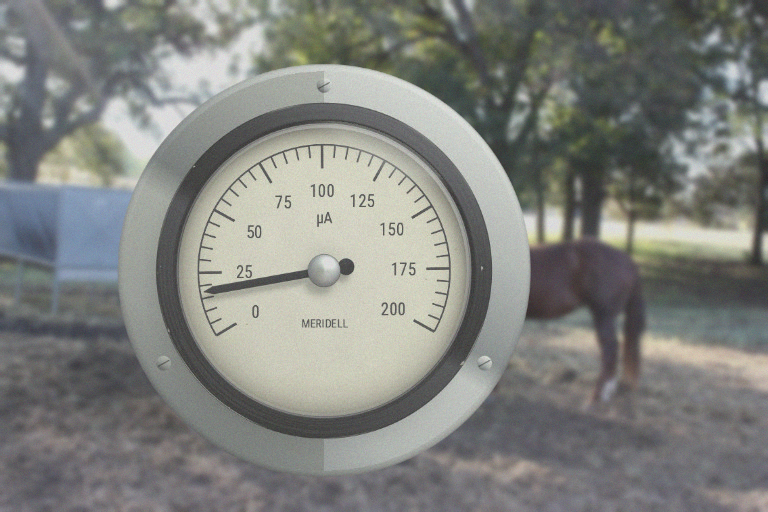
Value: 17.5 µA
